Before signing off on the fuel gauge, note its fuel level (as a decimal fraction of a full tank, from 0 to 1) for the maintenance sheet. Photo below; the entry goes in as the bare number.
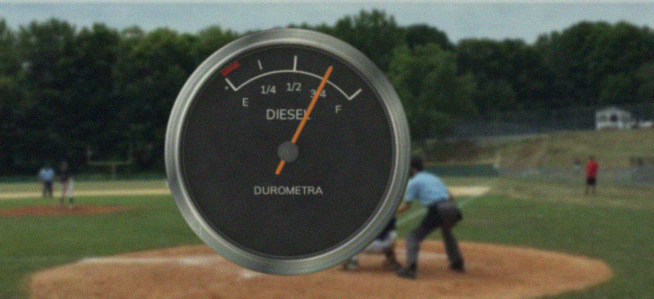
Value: 0.75
